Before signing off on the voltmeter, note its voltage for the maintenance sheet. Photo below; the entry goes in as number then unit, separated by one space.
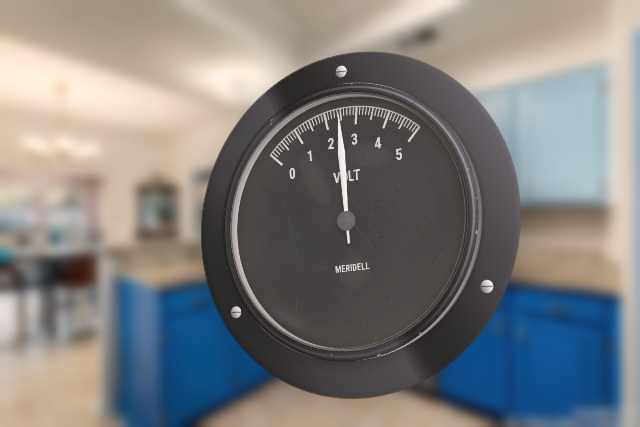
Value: 2.5 V
